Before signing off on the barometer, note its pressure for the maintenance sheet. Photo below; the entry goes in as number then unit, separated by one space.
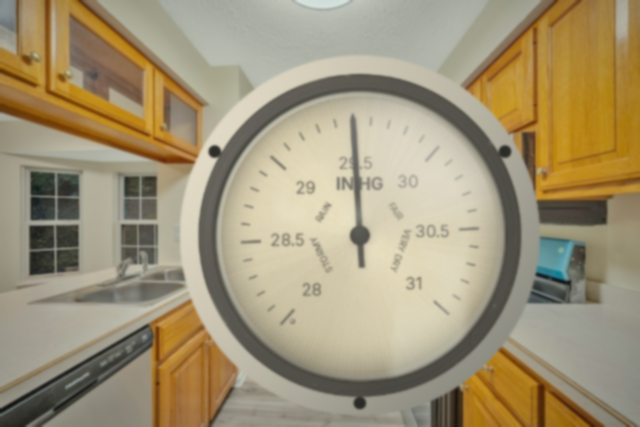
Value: 29.5 inHg
